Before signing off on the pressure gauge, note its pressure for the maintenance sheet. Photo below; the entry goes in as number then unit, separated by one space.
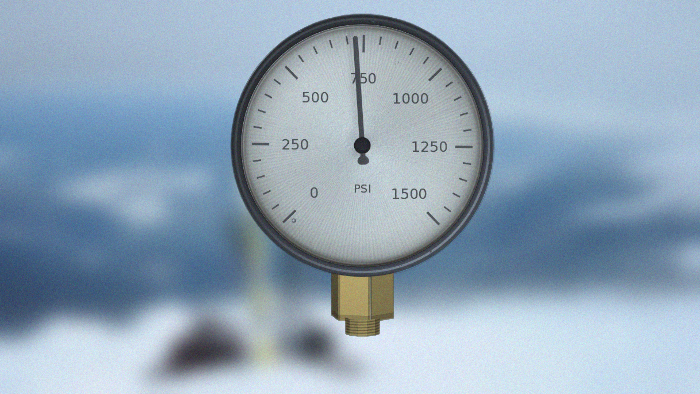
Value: 725 psi
